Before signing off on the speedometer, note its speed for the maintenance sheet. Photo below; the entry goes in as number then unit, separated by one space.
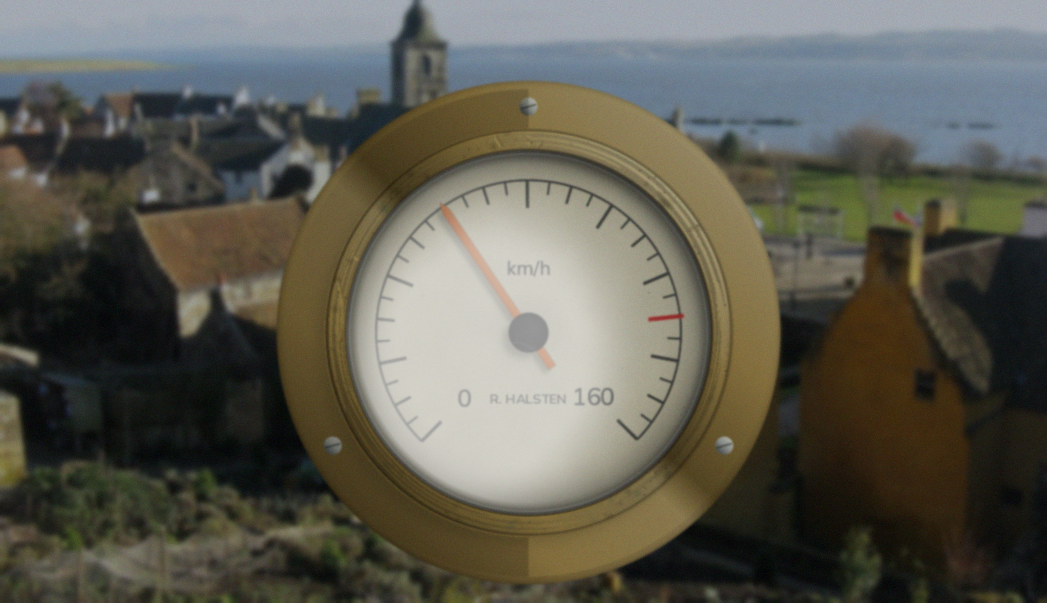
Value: 60 km/h
